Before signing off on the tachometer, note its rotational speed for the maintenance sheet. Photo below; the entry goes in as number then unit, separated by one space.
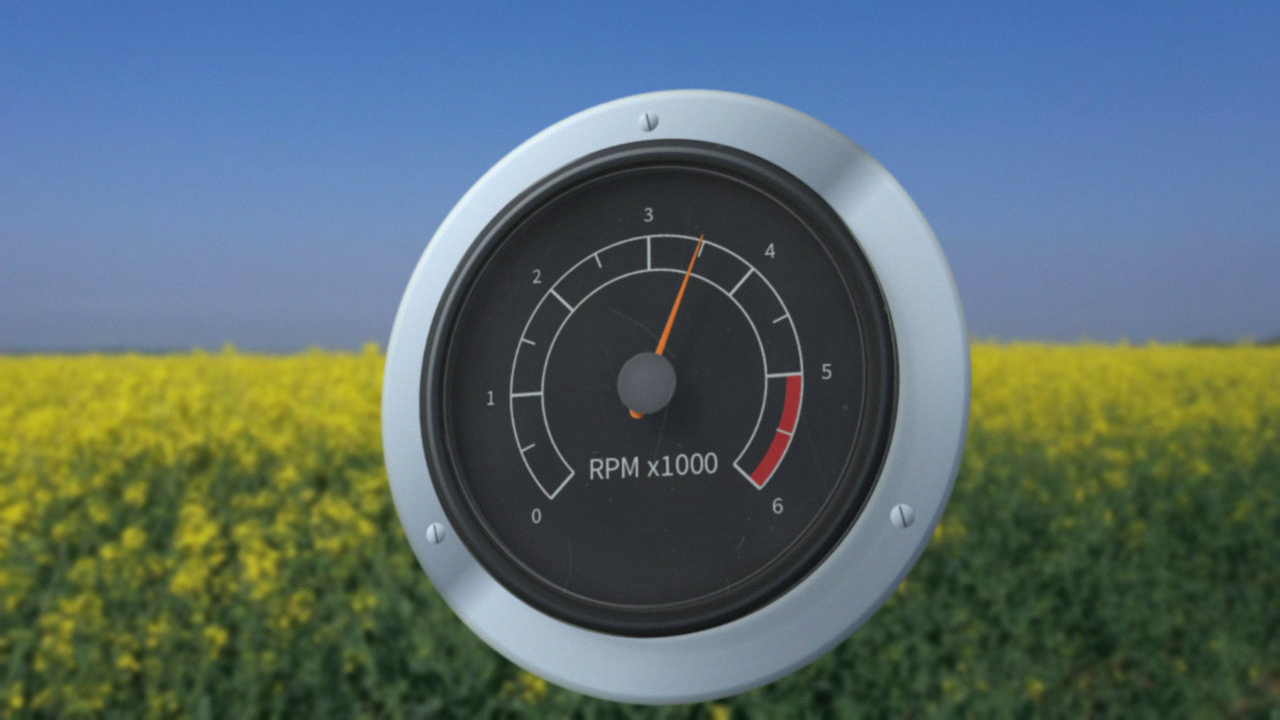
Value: 3500 rpm
